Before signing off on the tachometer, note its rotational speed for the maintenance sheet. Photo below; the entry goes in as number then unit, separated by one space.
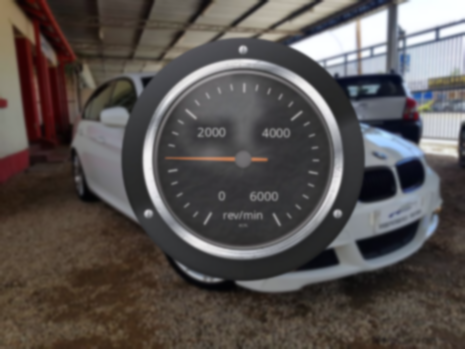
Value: 1200 rpm
